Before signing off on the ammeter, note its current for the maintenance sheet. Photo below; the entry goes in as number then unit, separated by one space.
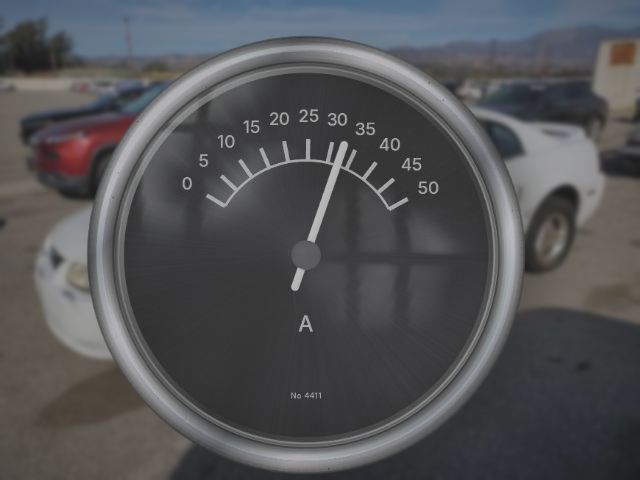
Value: 32.5 A
